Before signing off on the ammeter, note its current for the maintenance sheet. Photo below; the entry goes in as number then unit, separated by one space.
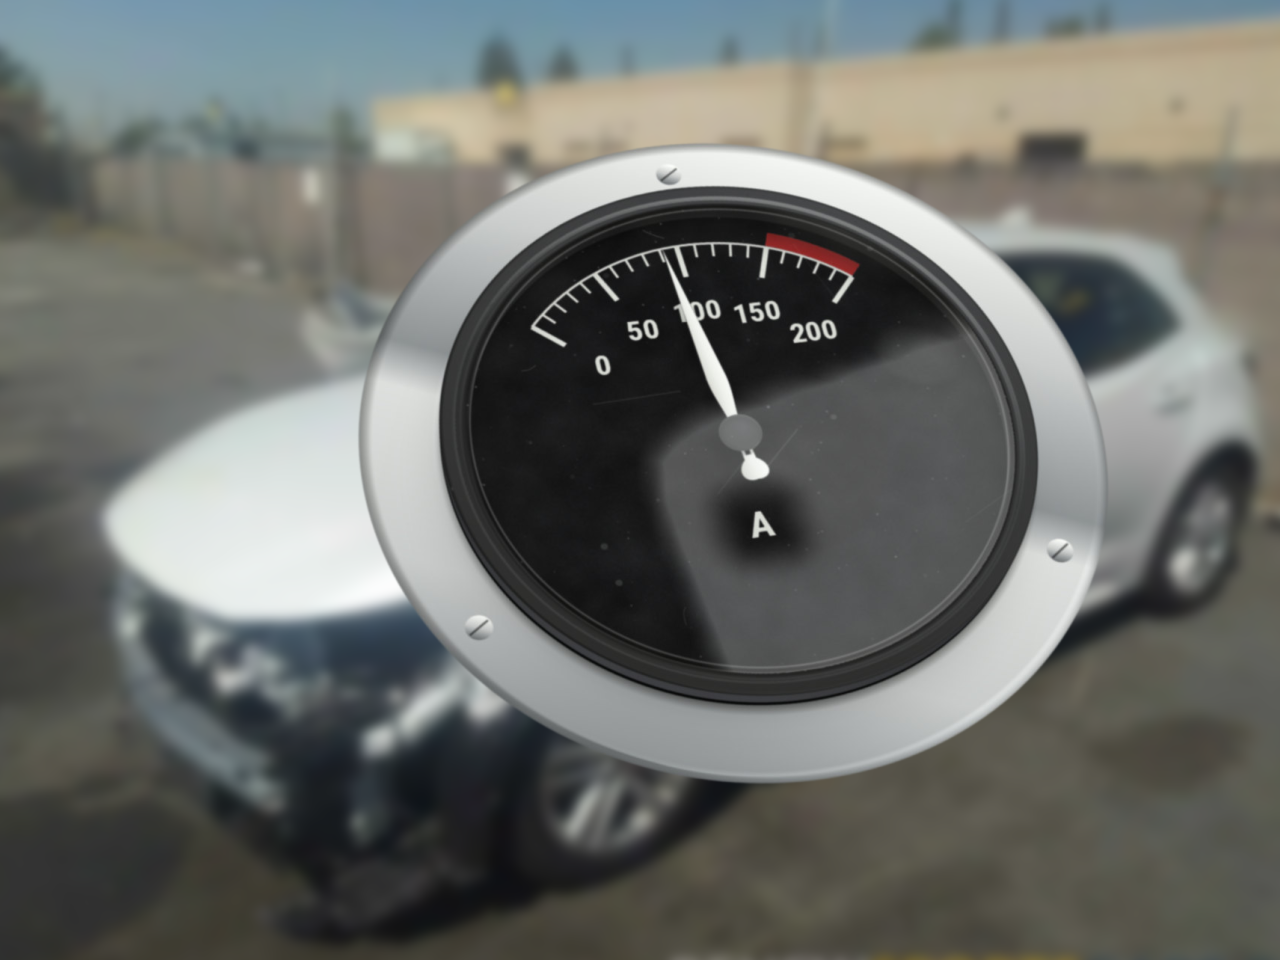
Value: 90 A
